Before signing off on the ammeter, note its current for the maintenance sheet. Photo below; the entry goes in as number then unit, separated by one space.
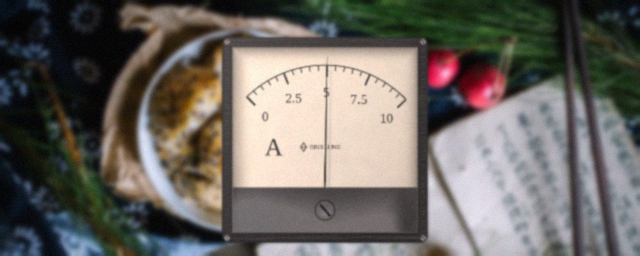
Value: 5 A
